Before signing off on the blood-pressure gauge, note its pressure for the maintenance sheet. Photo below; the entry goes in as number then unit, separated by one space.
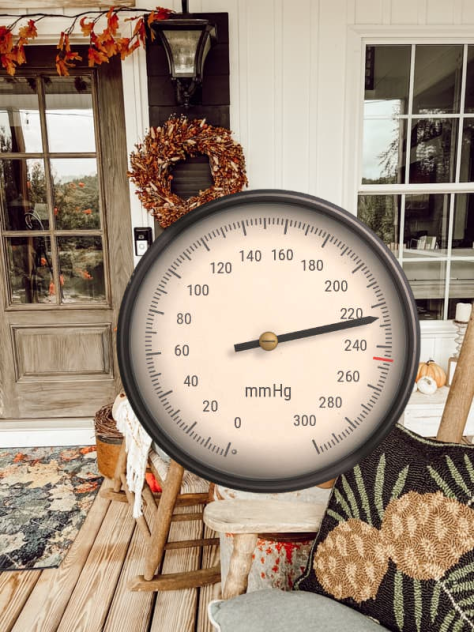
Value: 226 mmHg
